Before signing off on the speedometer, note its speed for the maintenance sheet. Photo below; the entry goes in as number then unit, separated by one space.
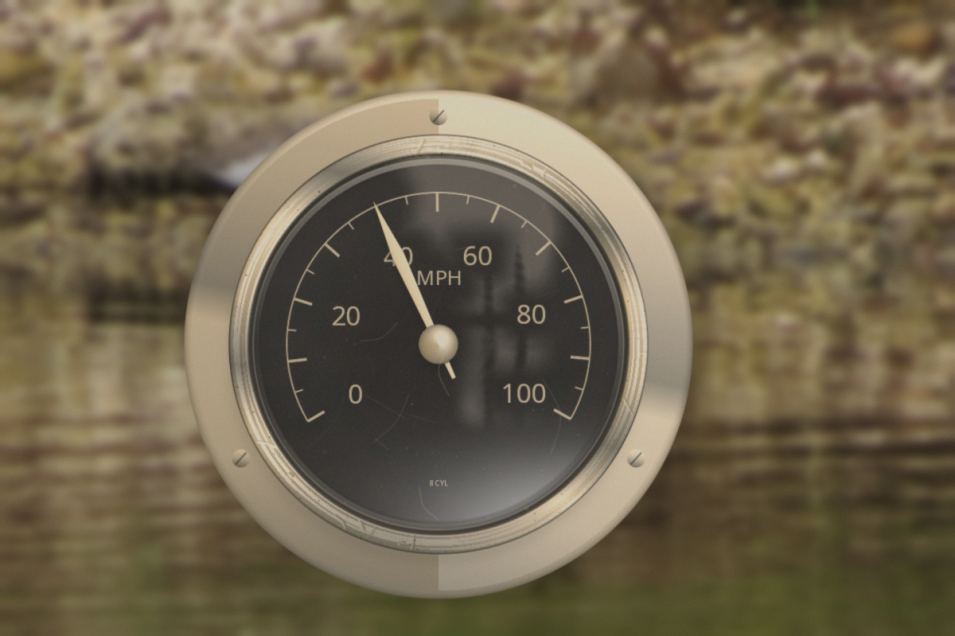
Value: 40 mph
